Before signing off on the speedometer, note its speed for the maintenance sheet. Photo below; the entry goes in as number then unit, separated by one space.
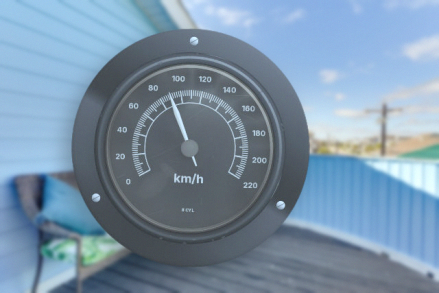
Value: 90 km/h
